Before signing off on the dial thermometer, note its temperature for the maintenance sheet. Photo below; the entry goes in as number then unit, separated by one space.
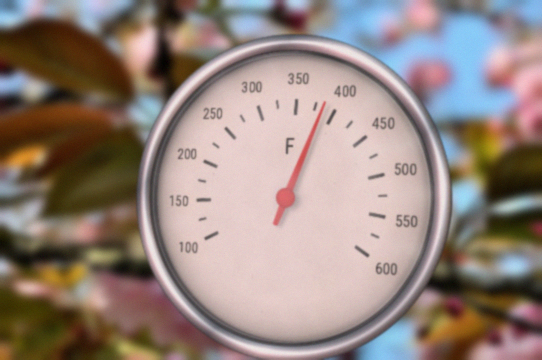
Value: 387.5 °F
